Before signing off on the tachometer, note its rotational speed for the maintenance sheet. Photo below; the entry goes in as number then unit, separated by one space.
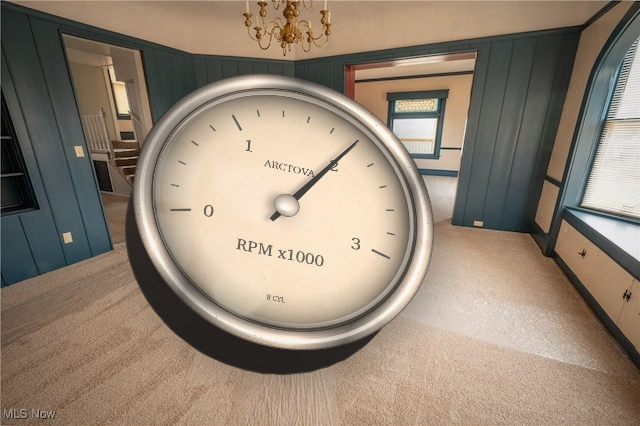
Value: 2000 rpm
